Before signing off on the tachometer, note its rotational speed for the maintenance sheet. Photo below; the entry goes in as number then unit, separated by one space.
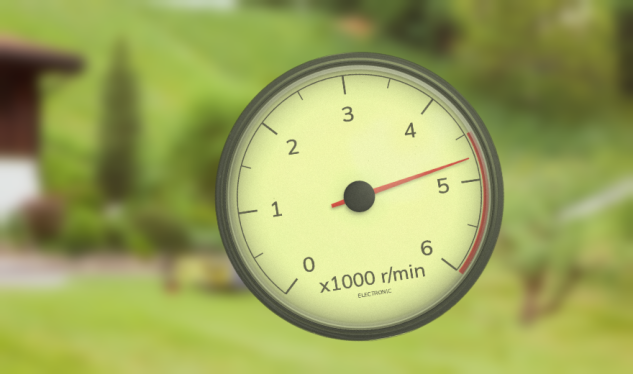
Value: 4750 rpm
